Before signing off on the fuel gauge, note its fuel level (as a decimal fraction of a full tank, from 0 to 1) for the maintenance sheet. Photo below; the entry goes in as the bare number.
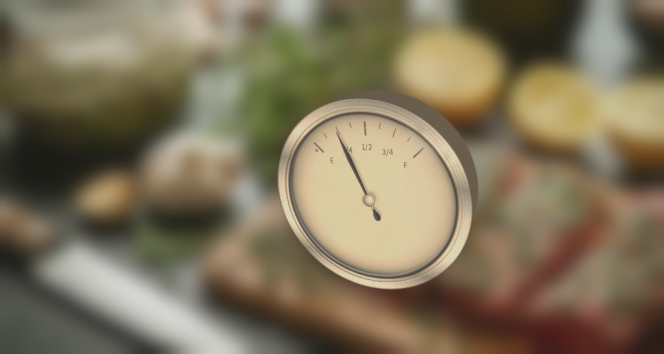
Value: 0.25
